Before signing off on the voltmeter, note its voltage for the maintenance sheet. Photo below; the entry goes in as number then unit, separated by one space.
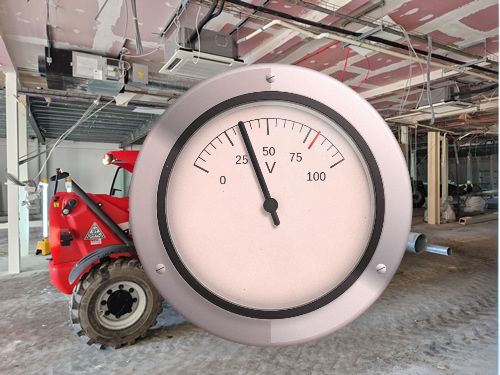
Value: 35 V
